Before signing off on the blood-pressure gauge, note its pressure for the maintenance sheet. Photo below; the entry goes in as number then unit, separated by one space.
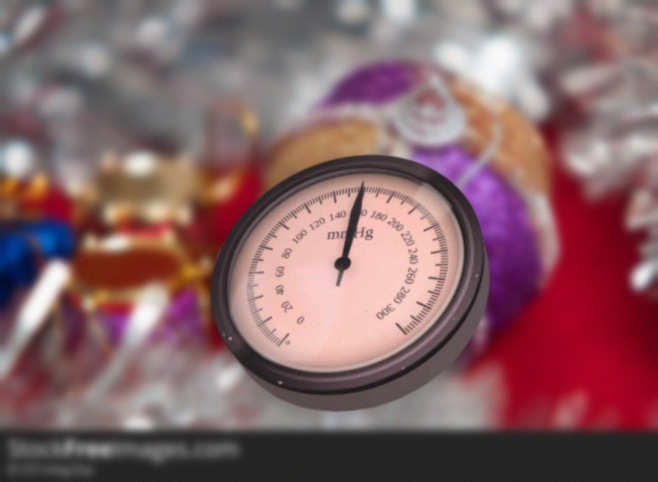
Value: 160 mmHg
